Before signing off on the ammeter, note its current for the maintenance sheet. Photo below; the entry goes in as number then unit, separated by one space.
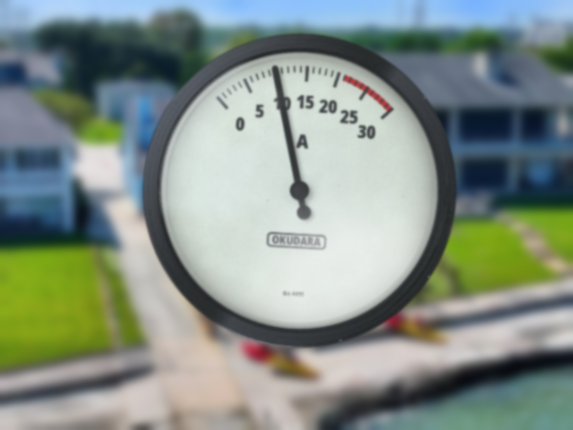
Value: 10 A
